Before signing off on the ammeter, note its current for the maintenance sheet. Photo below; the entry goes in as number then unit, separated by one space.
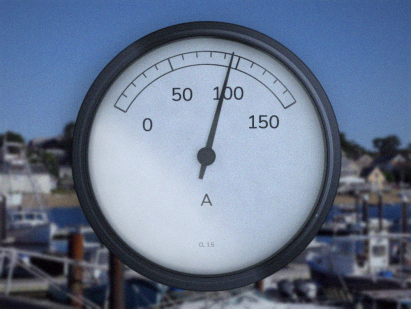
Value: 95 A
